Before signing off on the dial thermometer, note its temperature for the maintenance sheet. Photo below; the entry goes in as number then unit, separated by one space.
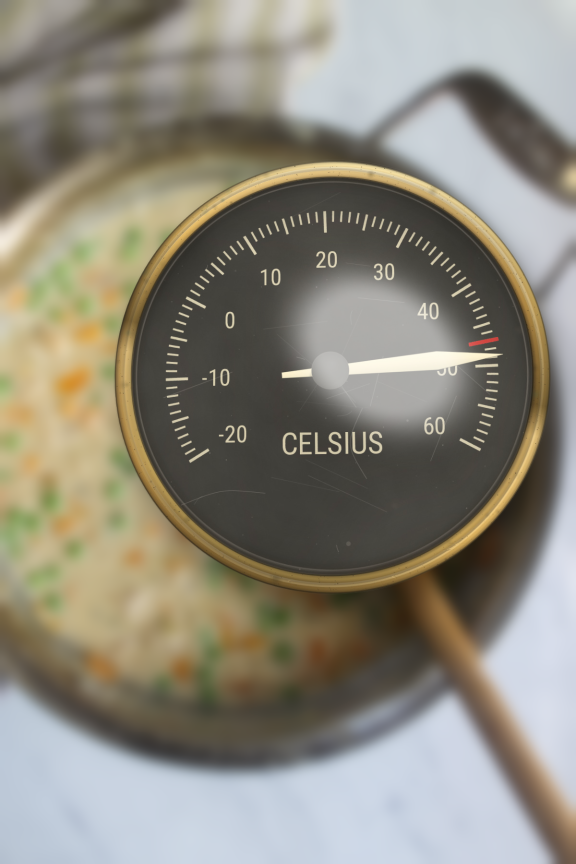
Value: 49 °C
